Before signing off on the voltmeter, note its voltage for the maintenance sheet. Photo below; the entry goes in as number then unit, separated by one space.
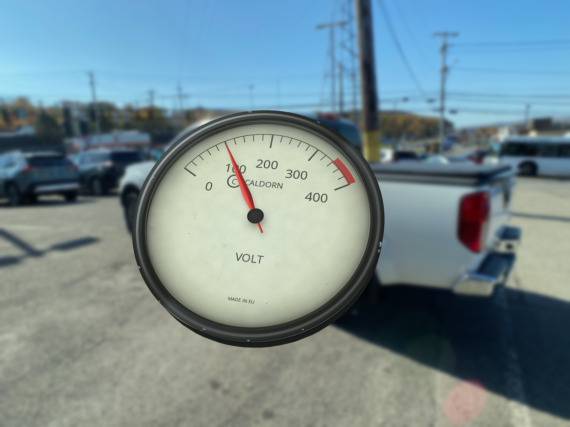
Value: 100 V
